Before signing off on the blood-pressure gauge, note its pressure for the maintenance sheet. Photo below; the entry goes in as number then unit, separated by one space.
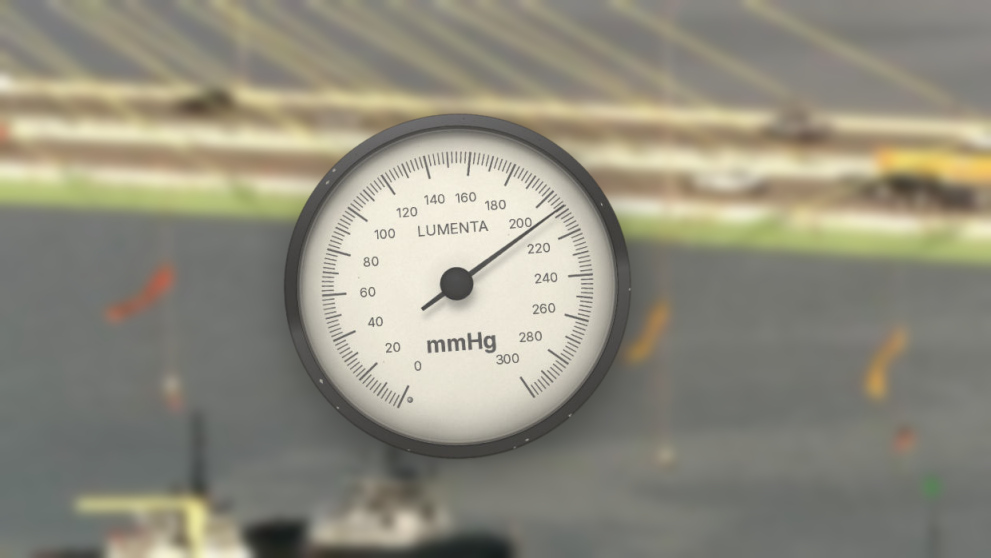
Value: 208 mmHg
